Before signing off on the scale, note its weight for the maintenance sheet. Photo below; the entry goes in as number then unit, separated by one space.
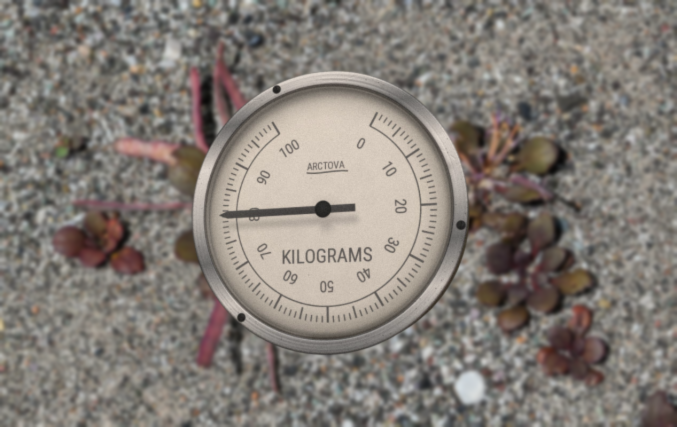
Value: 80 kg
